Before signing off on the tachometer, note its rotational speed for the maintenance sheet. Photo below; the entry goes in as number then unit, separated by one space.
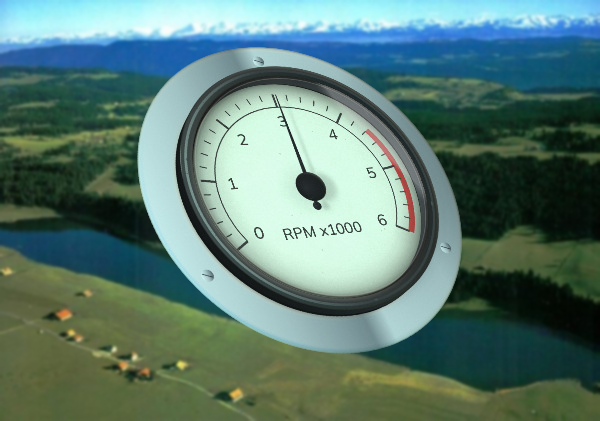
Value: 3000 rpm
